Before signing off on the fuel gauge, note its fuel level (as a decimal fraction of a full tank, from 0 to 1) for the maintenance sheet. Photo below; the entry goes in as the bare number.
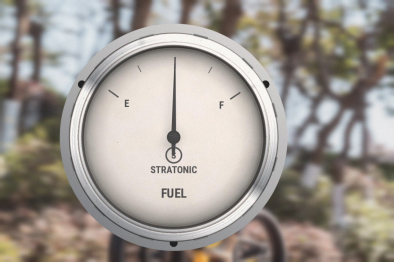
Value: 0.5
